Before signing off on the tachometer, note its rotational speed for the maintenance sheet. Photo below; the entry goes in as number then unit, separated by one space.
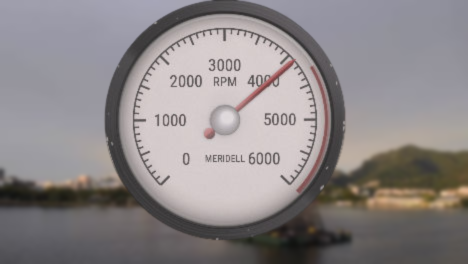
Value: 4100 rpm
